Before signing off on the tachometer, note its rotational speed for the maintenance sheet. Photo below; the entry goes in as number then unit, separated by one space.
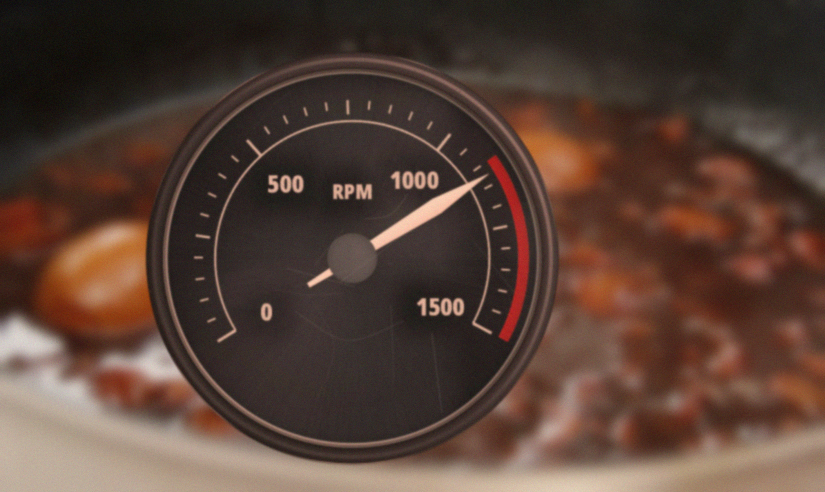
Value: 1125 rpm
